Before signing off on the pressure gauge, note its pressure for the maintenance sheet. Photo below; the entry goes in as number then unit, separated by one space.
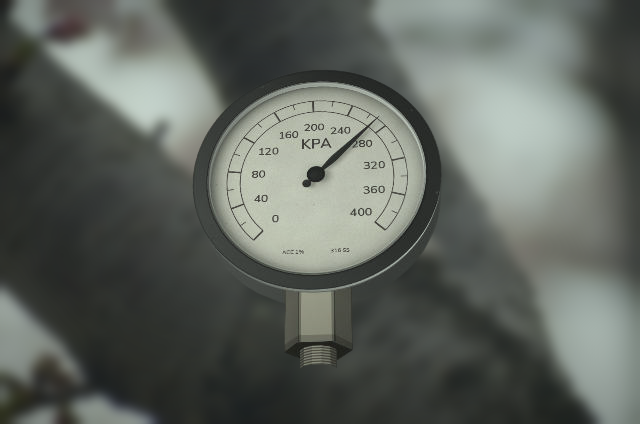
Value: 270 kPa
